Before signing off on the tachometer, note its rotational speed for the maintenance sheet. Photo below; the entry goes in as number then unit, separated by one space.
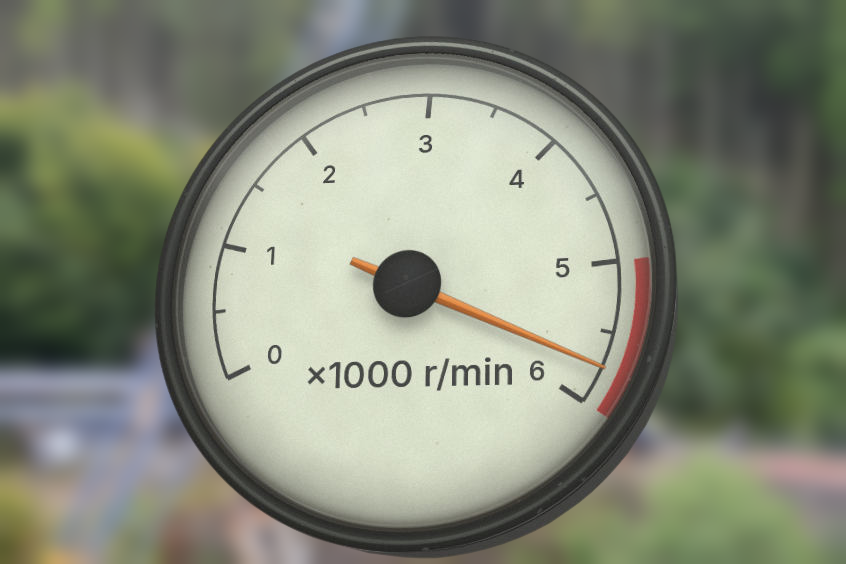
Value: 5750 rpm
